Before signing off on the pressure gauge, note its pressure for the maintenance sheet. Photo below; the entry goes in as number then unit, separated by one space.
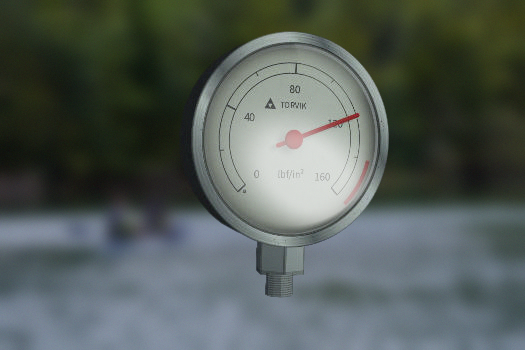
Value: 120 psi
